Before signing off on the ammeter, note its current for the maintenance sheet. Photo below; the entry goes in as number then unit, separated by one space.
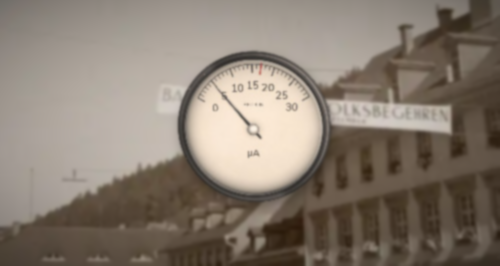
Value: 5 µA
